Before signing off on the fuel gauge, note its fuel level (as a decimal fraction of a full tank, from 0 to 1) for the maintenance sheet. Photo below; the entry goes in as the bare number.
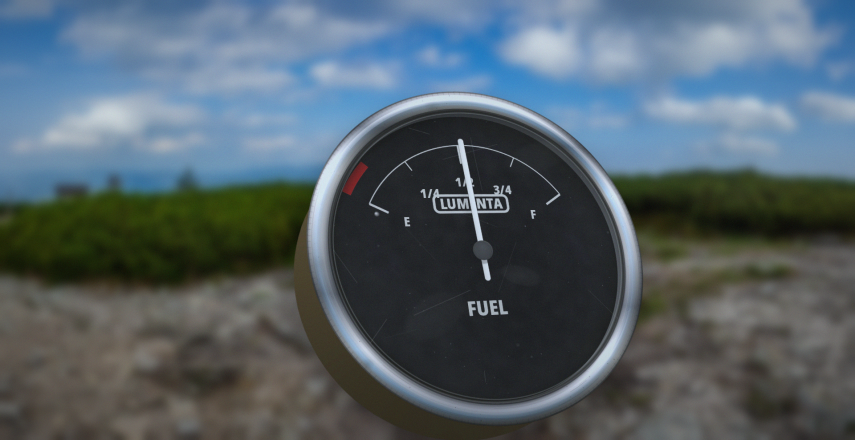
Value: 0.5
